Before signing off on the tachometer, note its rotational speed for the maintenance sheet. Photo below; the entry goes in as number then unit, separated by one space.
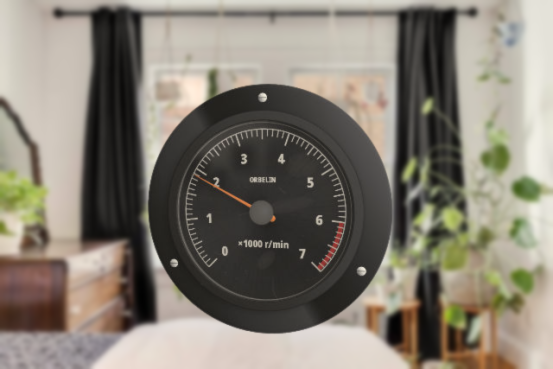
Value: 1900 rpm
